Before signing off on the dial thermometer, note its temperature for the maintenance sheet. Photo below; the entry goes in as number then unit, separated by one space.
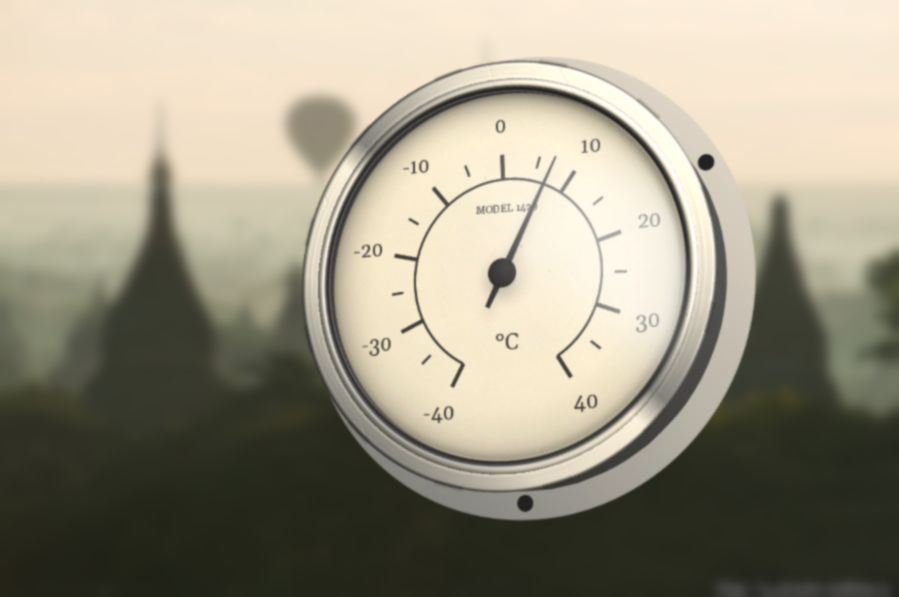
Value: 7.5 °C
